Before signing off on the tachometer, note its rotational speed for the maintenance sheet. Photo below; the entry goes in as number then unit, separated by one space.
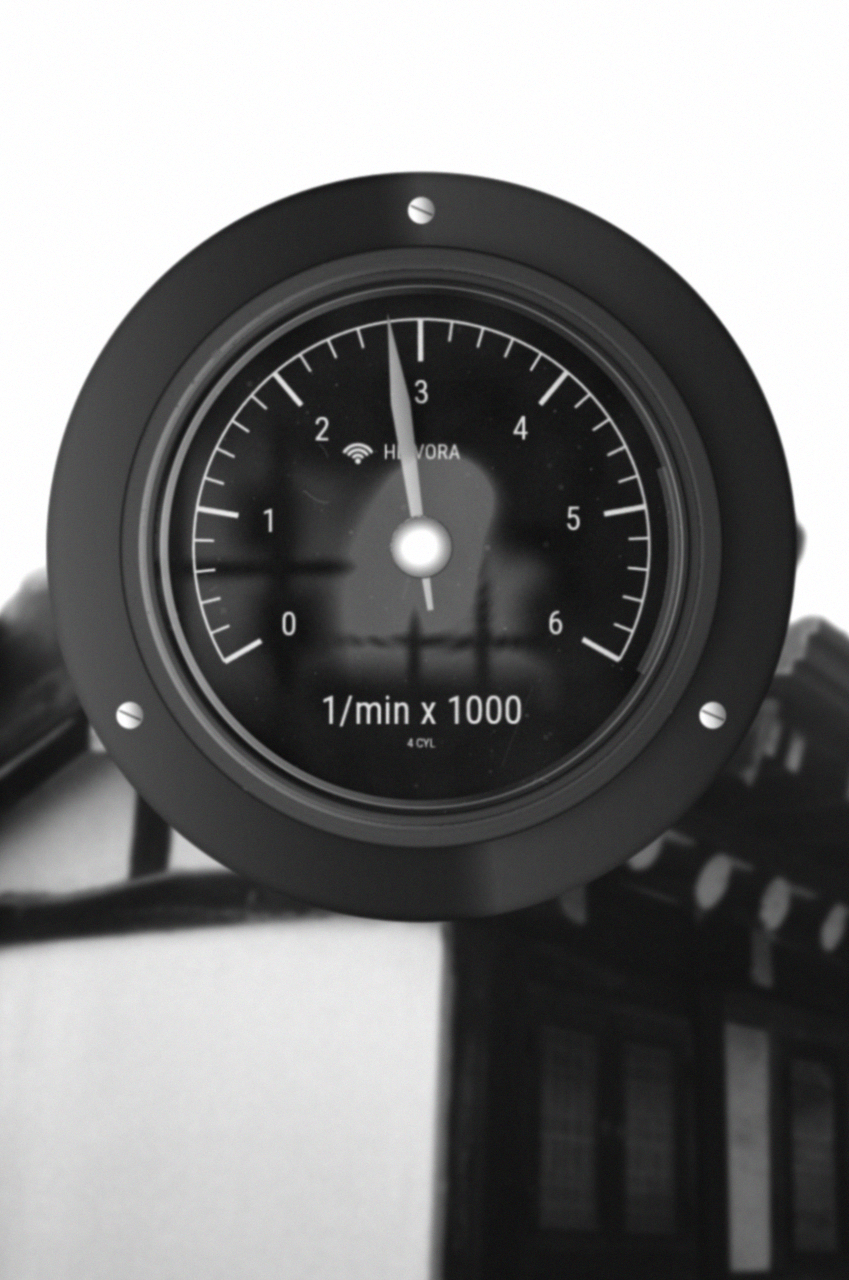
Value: 2800 rpm
